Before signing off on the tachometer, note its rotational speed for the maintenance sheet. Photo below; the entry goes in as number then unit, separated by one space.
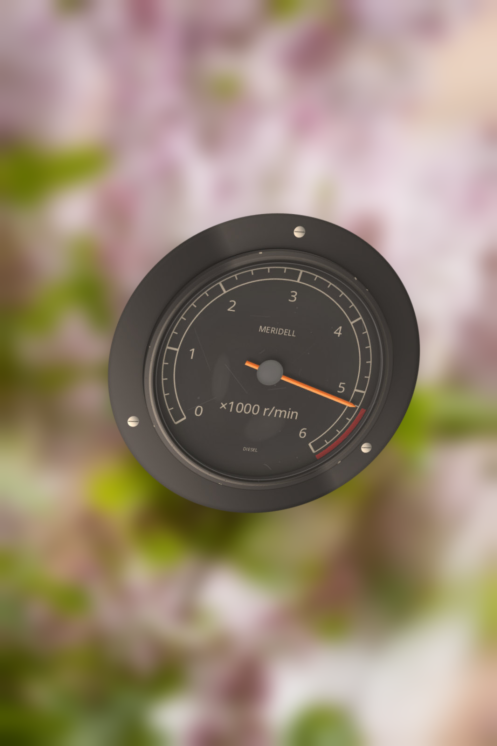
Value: 5200 rpm
